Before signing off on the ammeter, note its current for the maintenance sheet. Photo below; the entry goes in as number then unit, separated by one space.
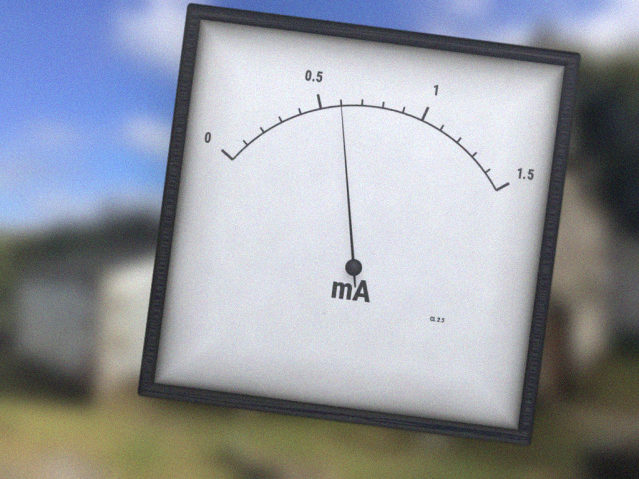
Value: 0.6 mA
